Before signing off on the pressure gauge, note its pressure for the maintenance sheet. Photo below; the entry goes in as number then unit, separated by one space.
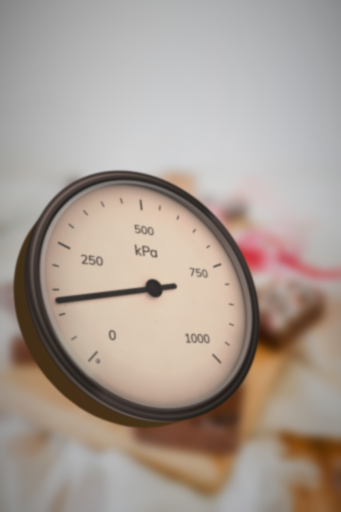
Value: 125 kPa
